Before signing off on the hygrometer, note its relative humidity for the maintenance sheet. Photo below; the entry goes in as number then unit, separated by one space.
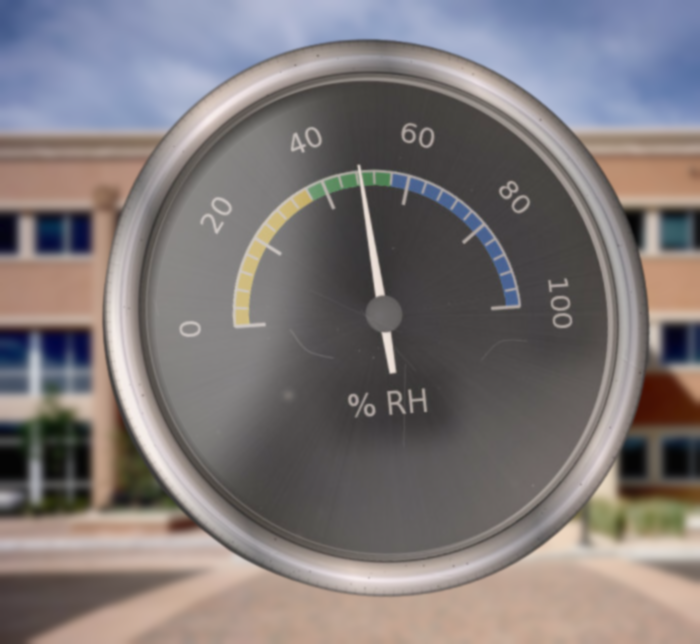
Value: 48 %
